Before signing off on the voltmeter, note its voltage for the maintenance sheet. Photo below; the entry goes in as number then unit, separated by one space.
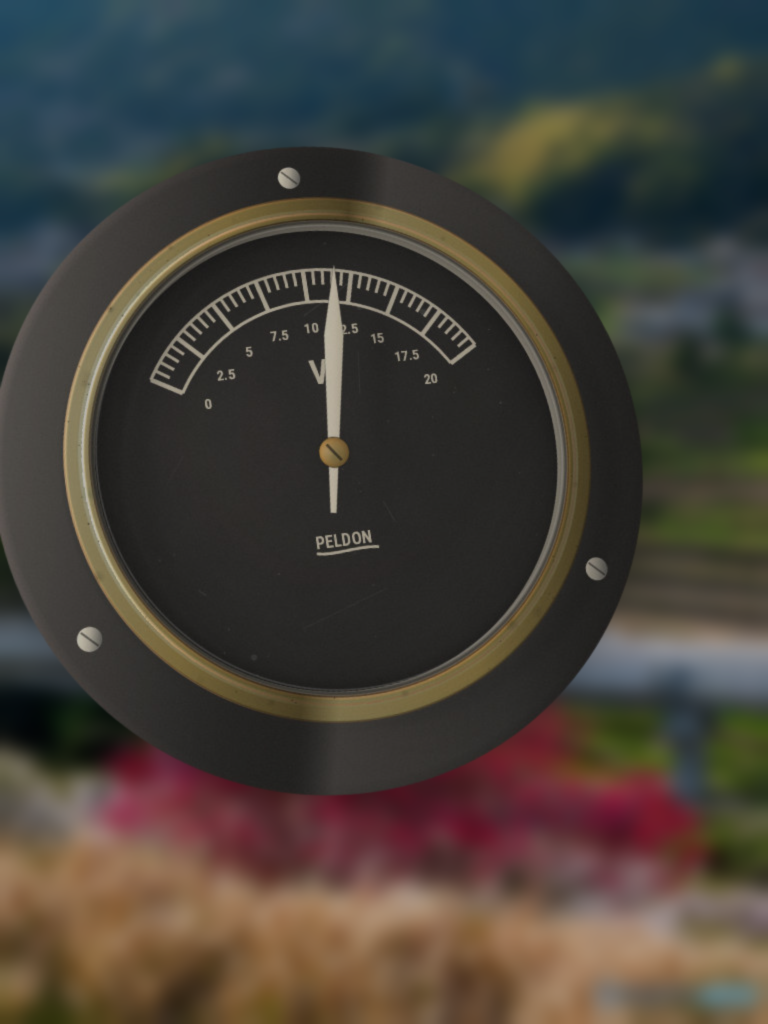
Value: 11.5 V
